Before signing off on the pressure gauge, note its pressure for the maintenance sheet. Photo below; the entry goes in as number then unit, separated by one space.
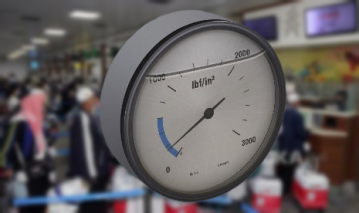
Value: 200 psi
